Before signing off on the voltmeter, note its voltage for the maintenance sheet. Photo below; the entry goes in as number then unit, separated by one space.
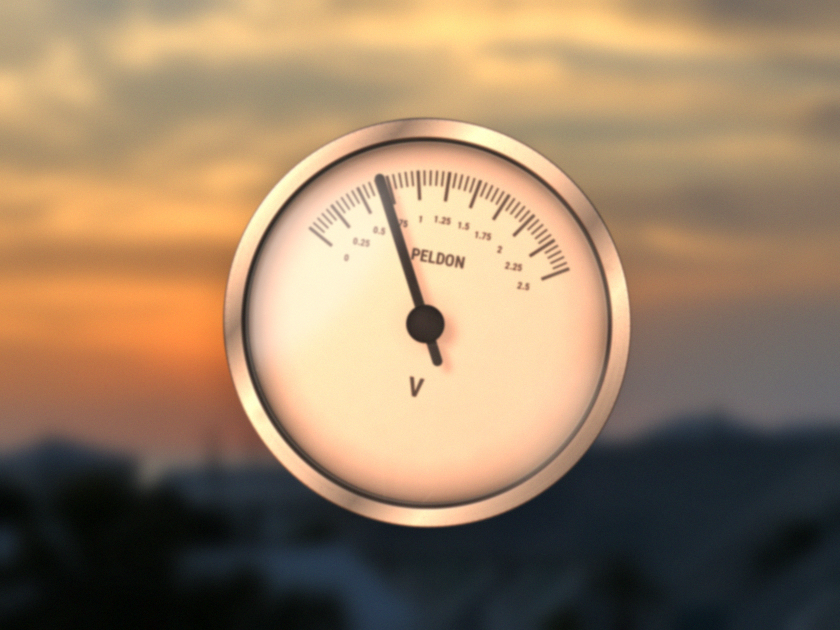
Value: 0.7 V
